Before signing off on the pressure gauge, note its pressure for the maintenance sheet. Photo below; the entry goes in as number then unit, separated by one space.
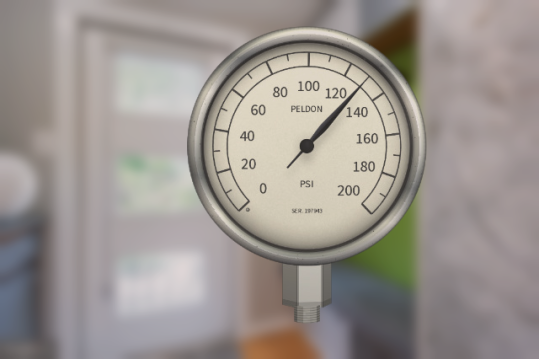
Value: 130 psi
